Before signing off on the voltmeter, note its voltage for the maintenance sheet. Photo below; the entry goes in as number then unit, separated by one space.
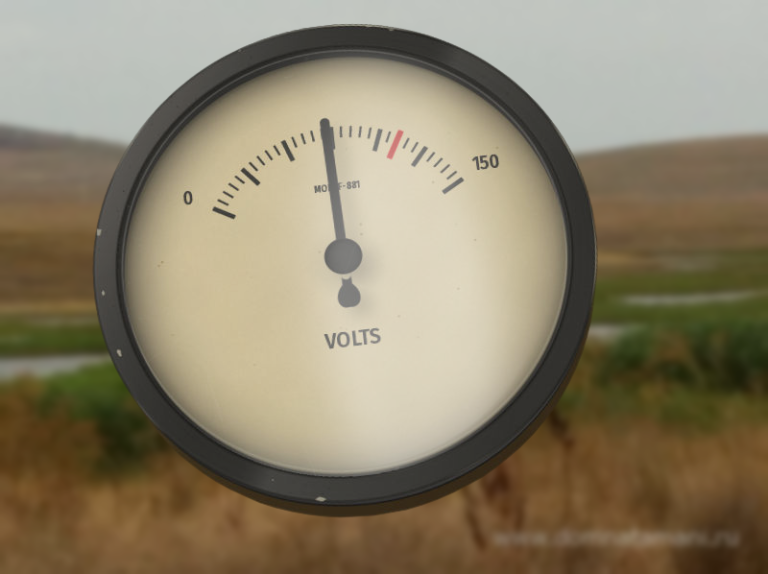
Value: 72.5 V
